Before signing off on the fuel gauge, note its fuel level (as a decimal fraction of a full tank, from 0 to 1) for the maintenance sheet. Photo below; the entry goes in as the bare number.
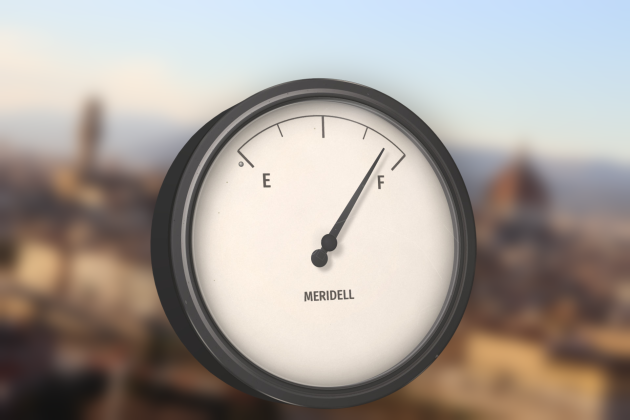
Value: 0.875
